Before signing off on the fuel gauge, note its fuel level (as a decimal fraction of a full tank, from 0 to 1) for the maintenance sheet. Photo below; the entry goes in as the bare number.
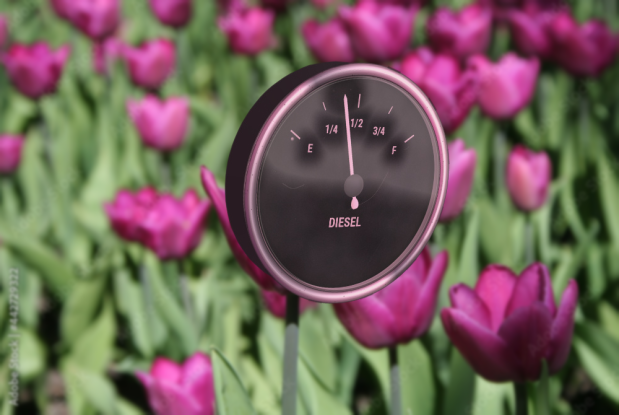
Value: 0.375
